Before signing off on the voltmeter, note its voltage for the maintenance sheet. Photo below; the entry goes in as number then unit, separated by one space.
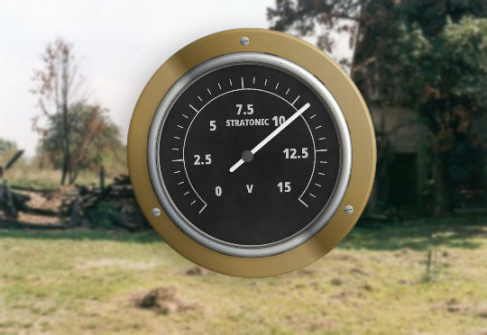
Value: 10.5 V
